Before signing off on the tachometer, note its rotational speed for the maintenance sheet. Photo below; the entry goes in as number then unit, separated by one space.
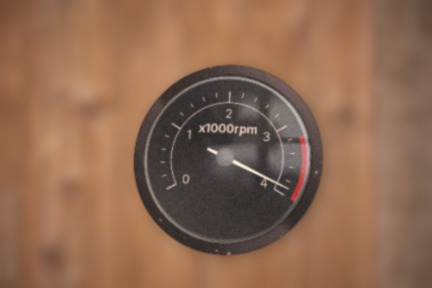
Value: 3900 rpm
